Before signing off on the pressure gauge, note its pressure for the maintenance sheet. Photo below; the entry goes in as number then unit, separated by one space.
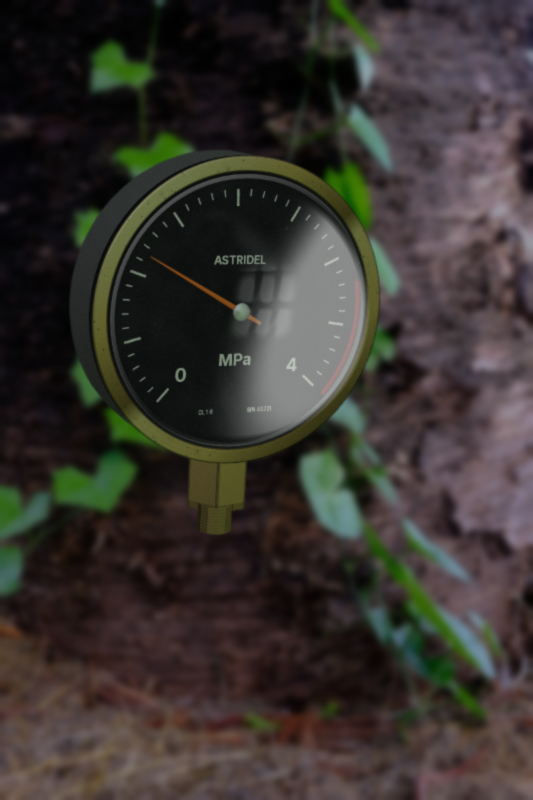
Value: 1.15 MPa
